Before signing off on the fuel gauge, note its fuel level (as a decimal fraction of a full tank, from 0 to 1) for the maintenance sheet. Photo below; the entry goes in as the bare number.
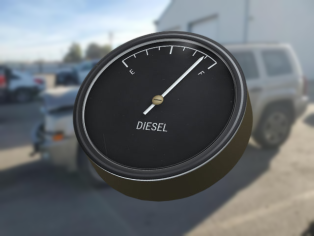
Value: 0.875
